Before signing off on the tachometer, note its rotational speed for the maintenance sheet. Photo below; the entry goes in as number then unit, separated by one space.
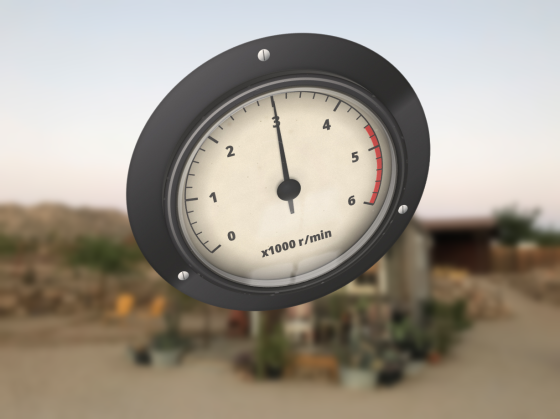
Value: 3000 rpm
